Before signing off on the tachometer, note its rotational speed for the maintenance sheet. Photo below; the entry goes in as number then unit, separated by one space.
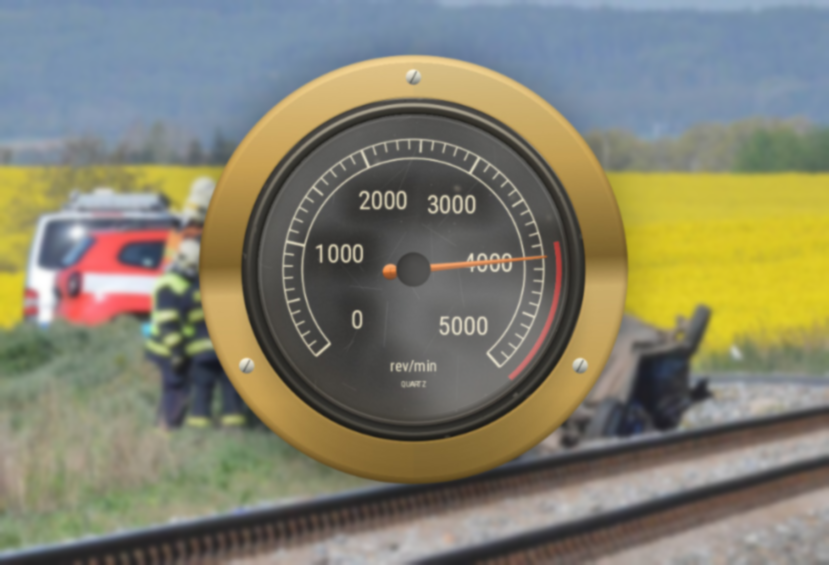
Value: 4000 rpm
